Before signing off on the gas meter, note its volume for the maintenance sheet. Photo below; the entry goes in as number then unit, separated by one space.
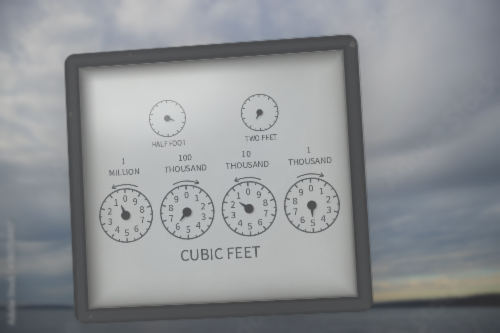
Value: 61500 ft³
